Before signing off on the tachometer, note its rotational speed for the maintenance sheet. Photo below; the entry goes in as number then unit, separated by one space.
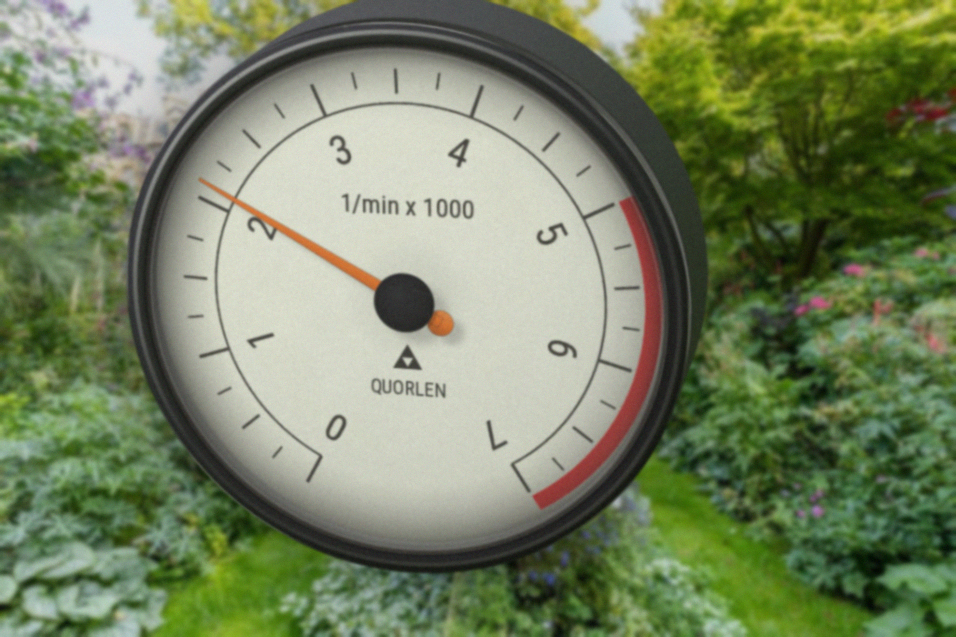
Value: 2125 rpm
